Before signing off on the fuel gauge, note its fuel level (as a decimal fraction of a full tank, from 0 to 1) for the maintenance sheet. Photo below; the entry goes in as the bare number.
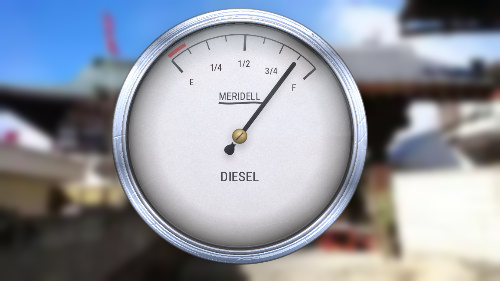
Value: 0.875
